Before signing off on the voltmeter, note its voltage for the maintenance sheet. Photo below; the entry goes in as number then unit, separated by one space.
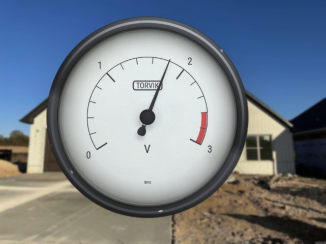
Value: 1.8 V
